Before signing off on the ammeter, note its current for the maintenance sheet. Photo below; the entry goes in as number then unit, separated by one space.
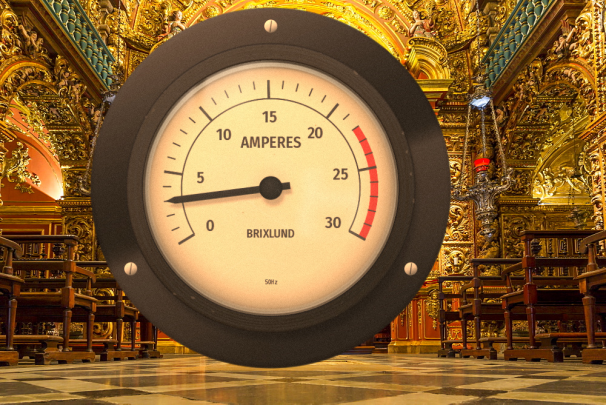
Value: 3 A
